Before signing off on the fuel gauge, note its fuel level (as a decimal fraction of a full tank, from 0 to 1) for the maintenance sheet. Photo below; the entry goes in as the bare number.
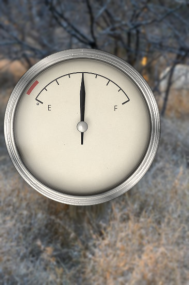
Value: 0.5
